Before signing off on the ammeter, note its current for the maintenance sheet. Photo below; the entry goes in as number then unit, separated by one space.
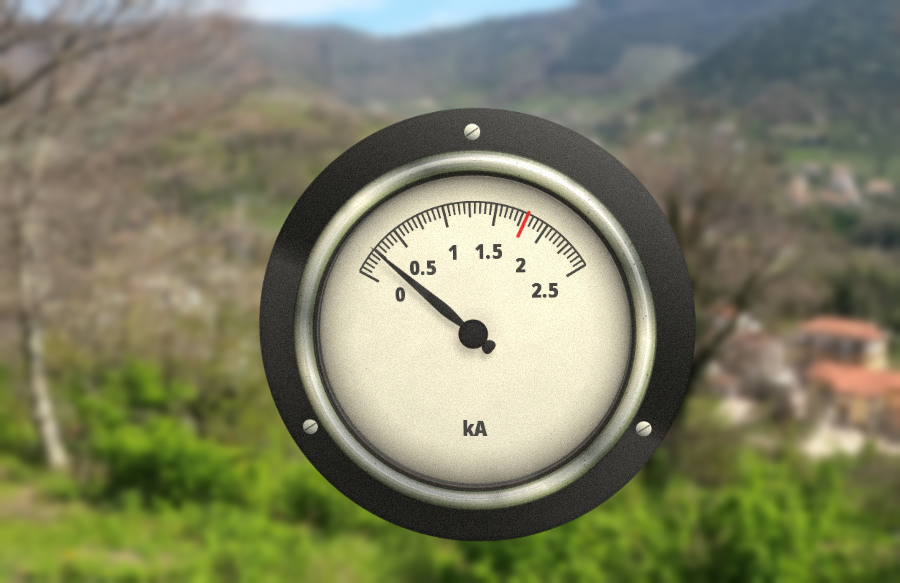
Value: 0.25 kA
